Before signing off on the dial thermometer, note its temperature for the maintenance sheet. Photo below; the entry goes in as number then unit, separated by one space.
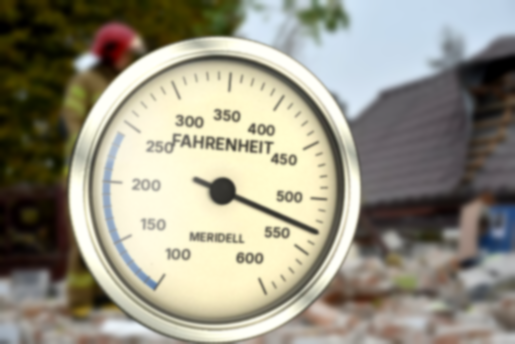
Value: 530 °F
